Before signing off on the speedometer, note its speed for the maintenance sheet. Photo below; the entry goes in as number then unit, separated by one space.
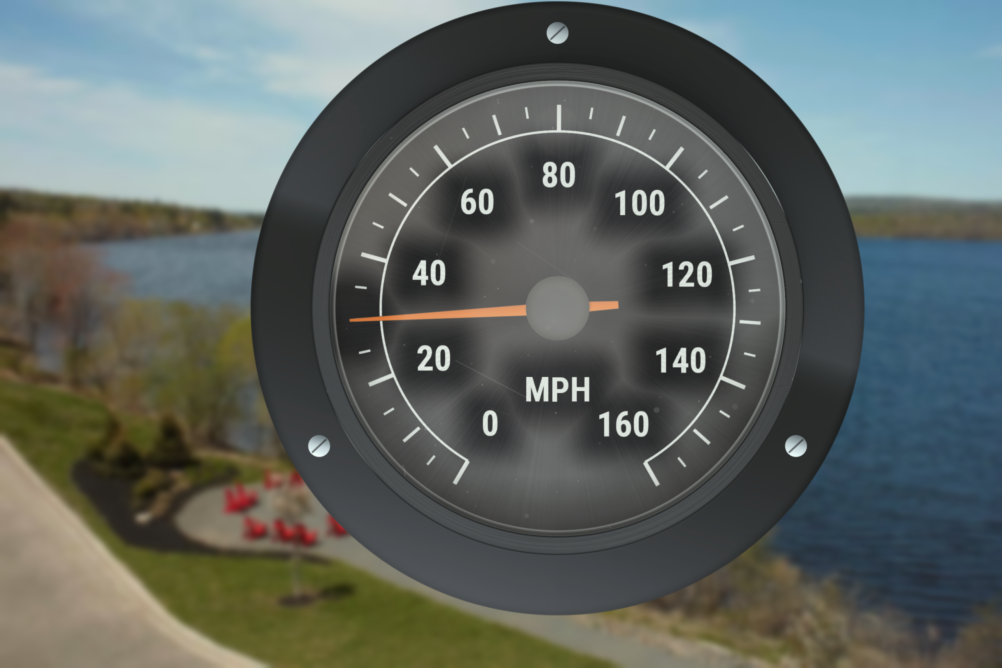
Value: 30 mph
